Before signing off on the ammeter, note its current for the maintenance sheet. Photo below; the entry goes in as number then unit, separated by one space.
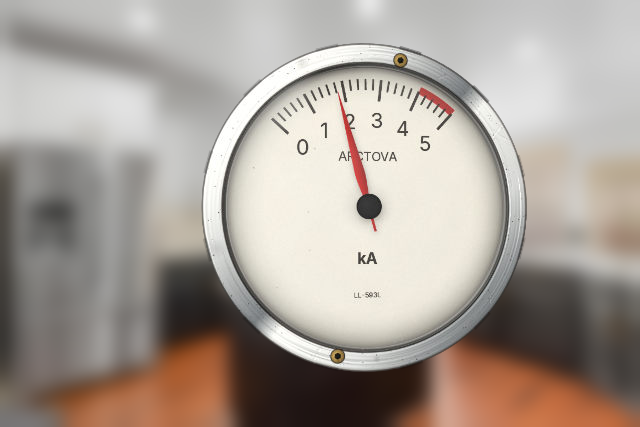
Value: 1.8 kA
